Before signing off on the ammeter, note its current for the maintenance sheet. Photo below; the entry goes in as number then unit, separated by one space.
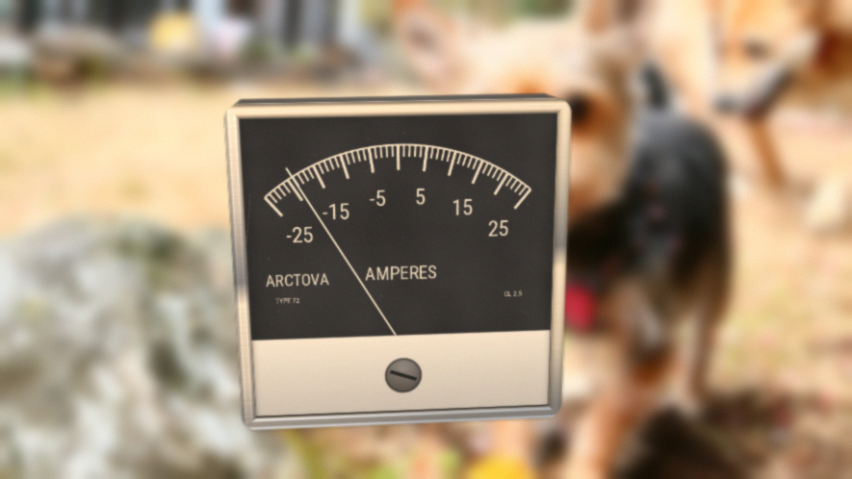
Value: -19 A
